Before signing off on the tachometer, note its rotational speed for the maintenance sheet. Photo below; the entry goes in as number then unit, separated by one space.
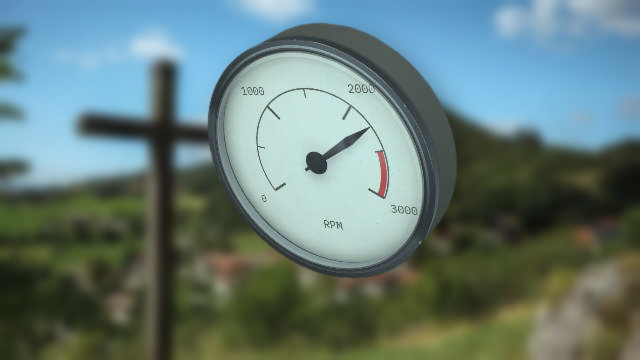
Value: 2250 rpm
